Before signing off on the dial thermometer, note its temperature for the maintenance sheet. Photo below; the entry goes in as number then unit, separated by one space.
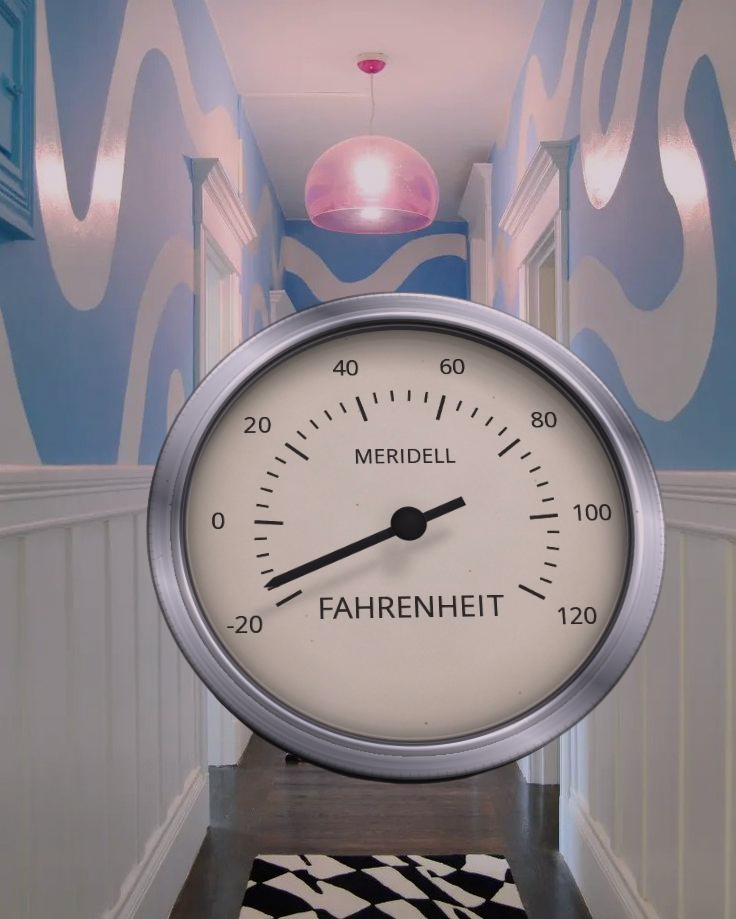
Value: -16 °F
